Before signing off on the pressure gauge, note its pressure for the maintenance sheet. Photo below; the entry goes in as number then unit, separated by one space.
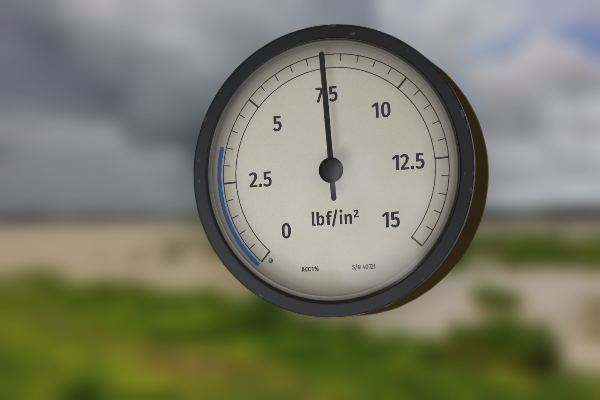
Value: 7.5 psi
